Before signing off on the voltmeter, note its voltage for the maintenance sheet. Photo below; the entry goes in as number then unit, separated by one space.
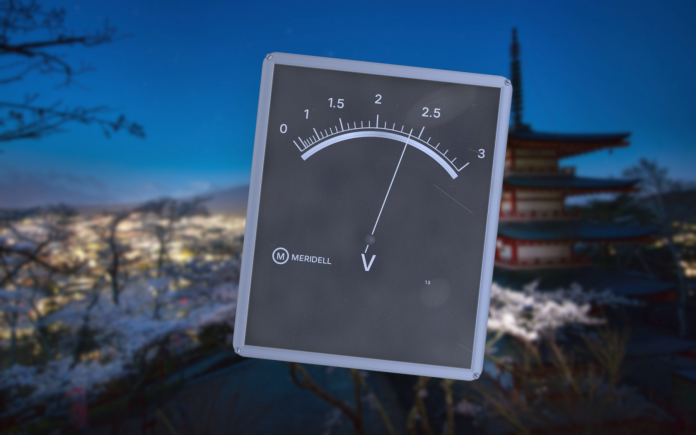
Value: 2.4 V
